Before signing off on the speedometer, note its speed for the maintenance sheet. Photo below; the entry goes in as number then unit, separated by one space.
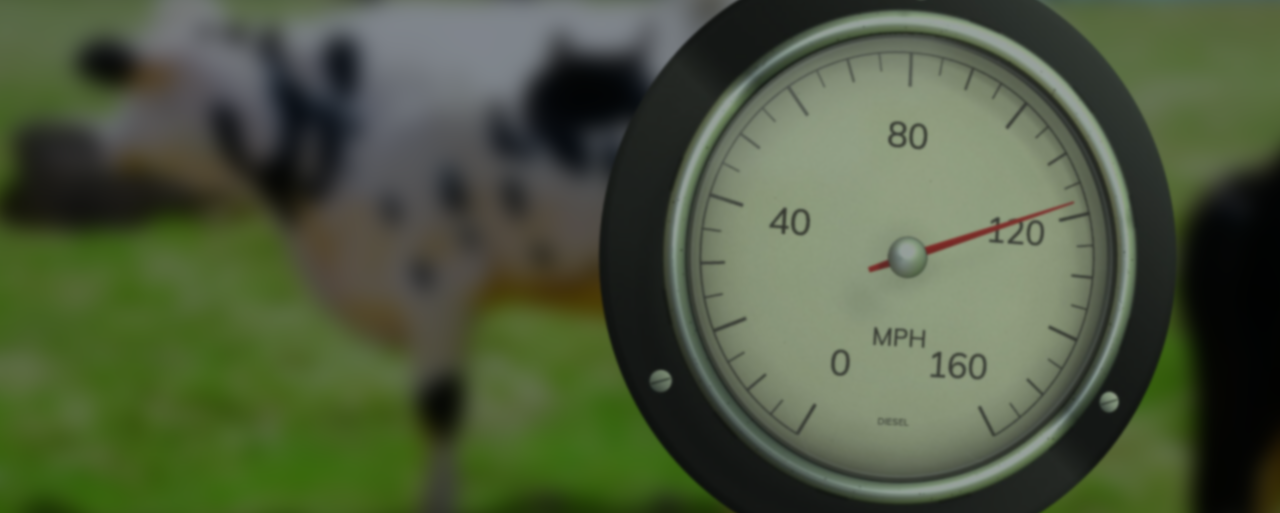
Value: 117.5 mph
